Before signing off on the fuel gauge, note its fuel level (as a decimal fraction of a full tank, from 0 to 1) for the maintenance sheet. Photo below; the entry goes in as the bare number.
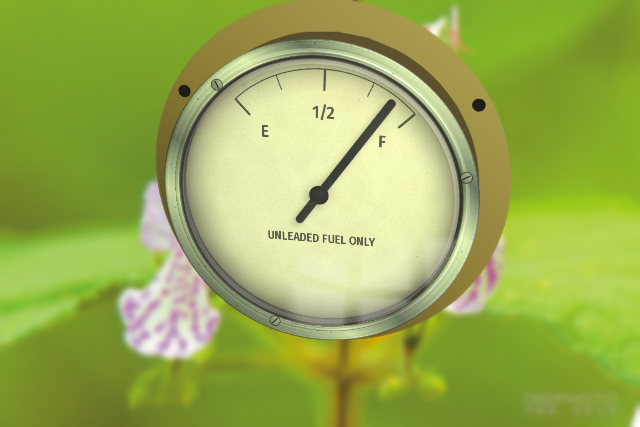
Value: 0.875
